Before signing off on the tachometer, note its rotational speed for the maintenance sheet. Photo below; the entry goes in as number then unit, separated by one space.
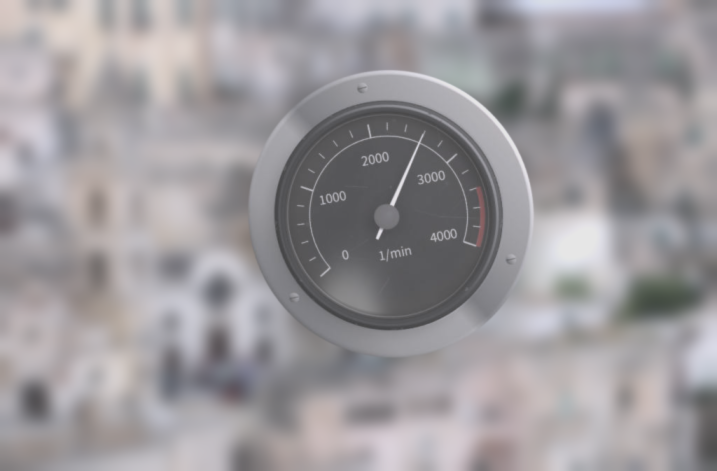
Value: 2600 rpm
